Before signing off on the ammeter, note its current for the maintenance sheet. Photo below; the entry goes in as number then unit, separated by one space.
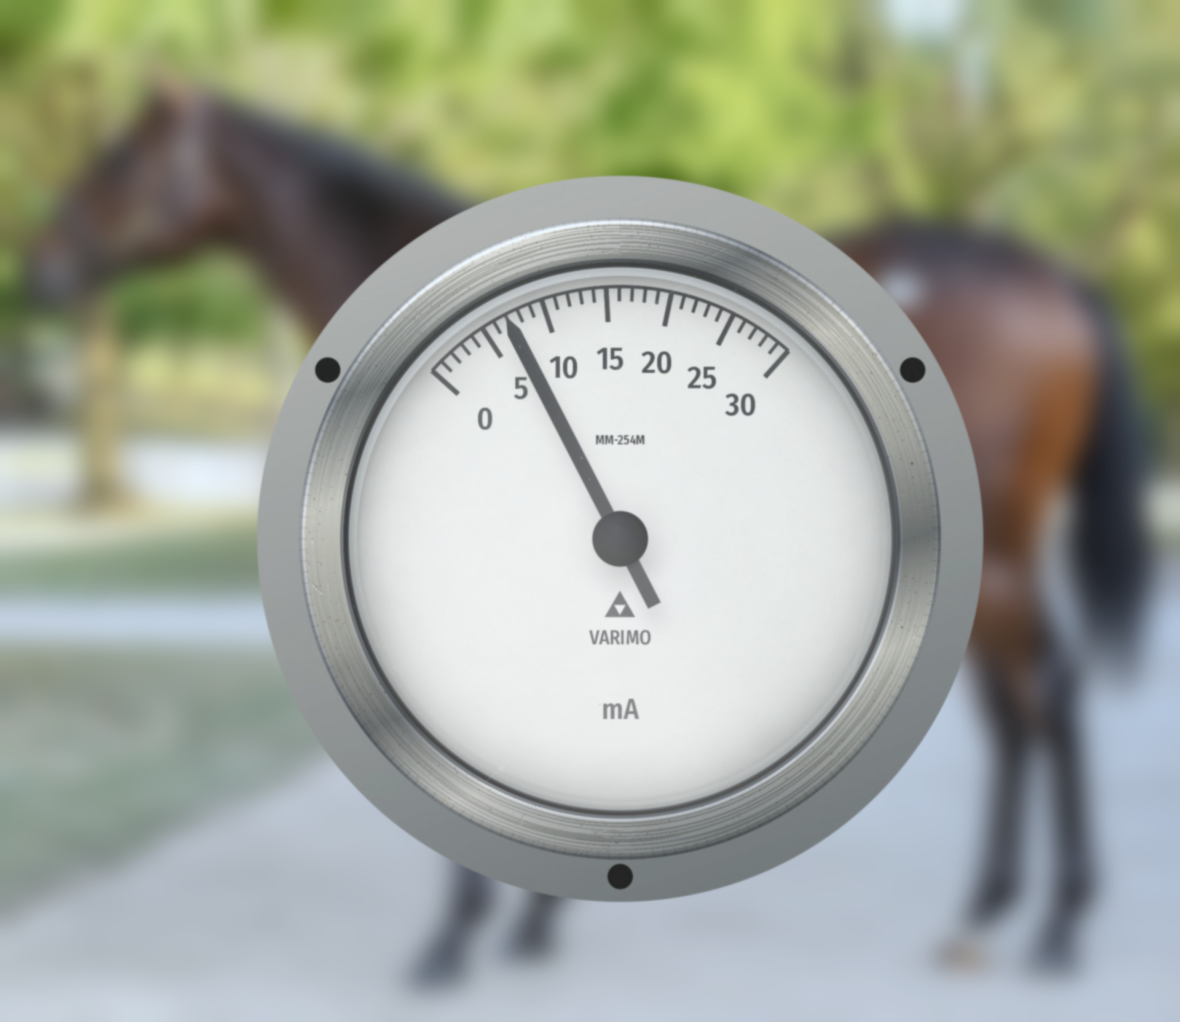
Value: 7 mA
